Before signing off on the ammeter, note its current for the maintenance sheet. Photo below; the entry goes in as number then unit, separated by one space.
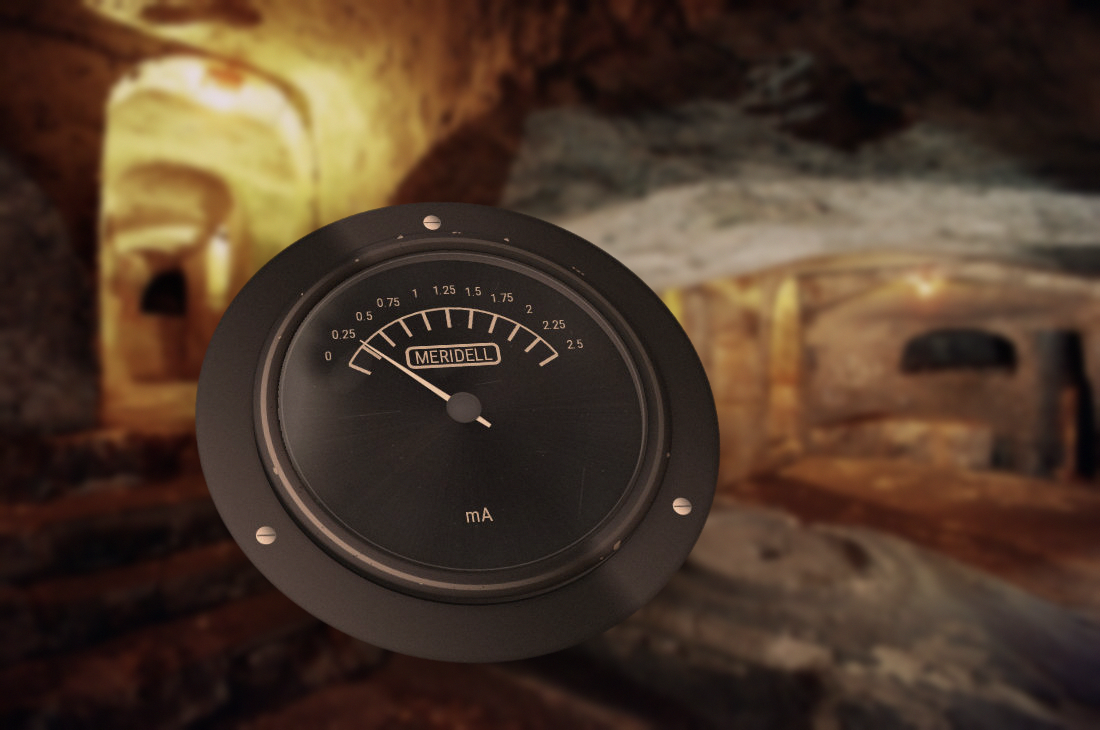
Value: 0.25 mA
